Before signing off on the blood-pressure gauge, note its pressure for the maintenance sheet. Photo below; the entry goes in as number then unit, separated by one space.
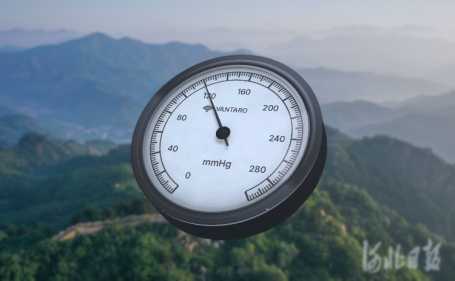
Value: 120 mmHg
